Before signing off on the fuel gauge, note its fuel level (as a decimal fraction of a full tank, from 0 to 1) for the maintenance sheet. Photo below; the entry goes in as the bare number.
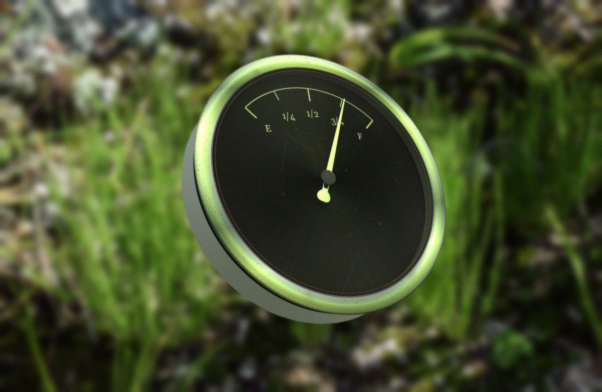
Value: 0.75
